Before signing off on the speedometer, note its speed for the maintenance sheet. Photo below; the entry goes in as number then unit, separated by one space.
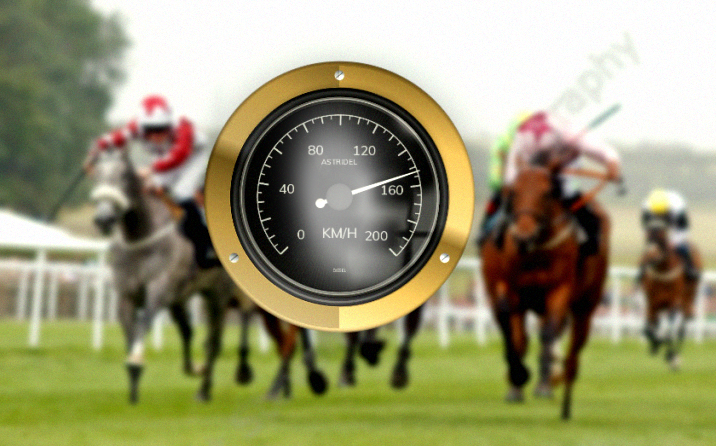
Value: 152.5 km/h
